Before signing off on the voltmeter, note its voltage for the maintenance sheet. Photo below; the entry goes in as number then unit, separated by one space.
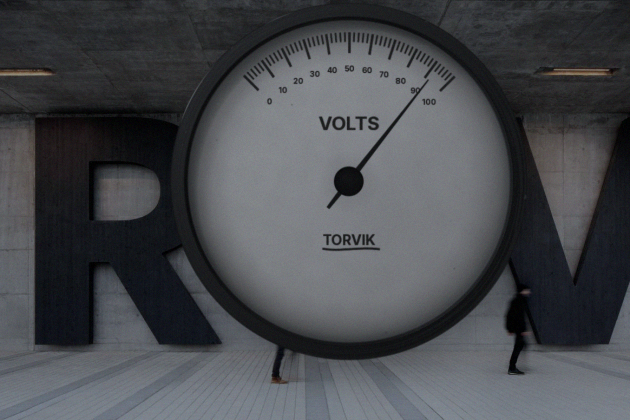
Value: 92 V
